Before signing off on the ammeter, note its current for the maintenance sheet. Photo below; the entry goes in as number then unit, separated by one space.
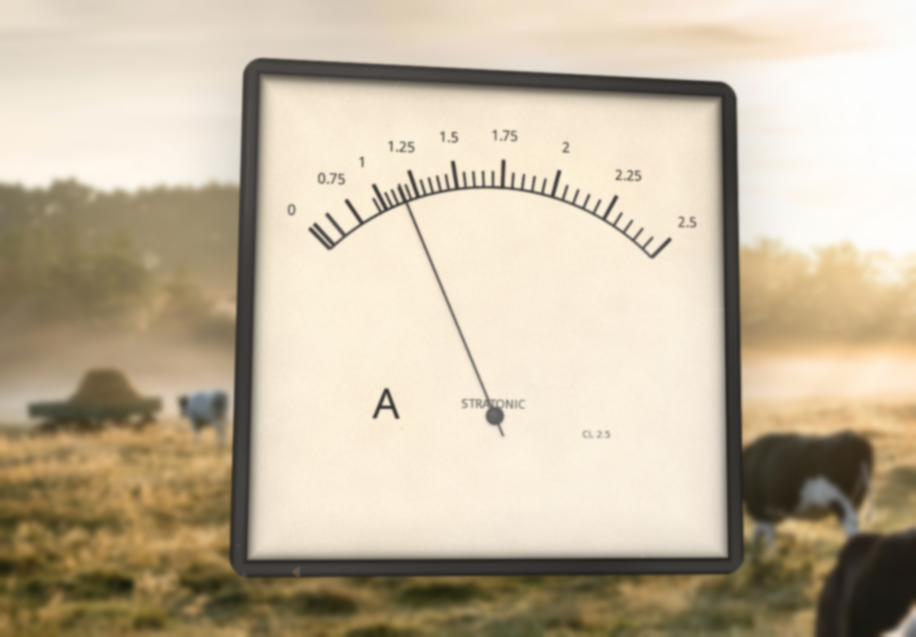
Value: 1.15 A
